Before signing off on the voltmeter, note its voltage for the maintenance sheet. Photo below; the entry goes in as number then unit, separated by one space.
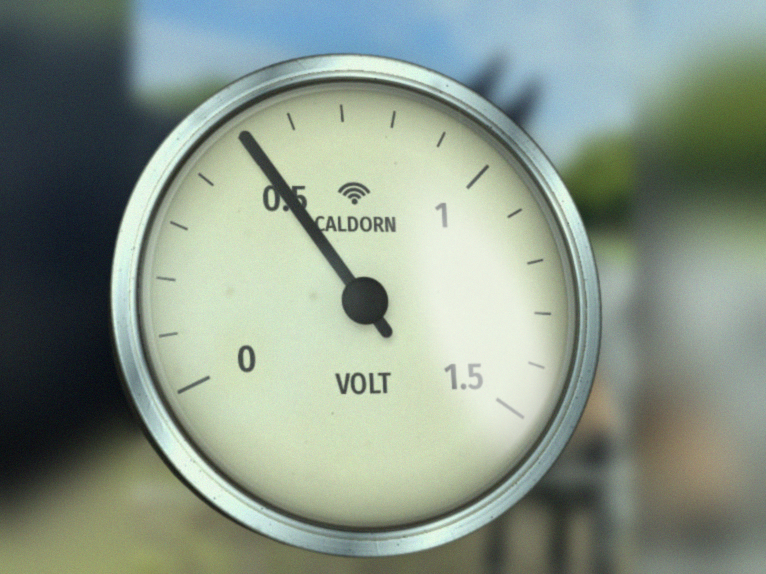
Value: 0.5 V
